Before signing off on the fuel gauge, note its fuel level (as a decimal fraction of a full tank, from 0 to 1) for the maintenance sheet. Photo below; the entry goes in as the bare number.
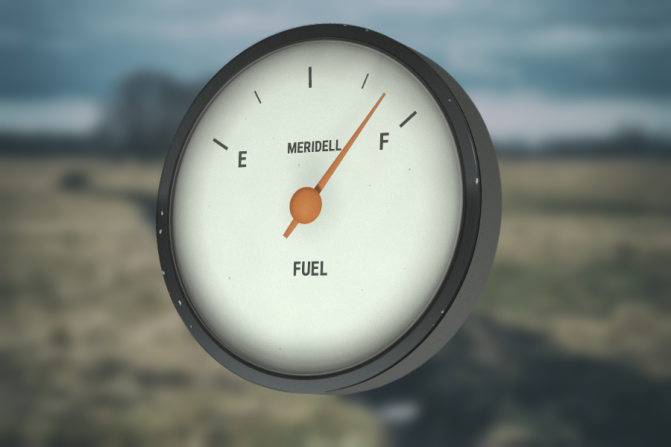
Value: 0.875
